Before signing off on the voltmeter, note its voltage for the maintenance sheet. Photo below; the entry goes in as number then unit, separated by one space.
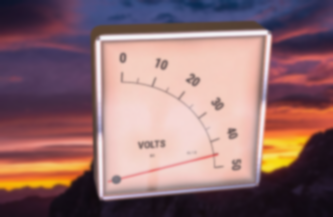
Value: 45 V
